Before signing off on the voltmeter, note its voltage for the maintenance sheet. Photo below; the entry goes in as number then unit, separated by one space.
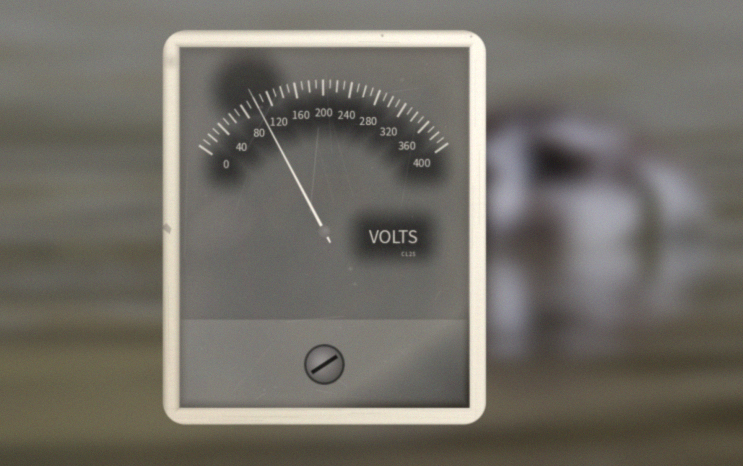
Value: 100 V
